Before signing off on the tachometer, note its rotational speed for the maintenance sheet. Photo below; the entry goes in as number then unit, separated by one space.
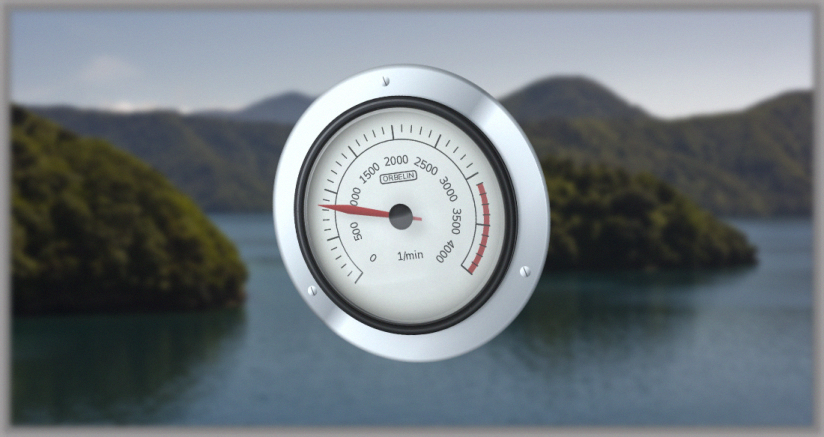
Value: 850 rpm
